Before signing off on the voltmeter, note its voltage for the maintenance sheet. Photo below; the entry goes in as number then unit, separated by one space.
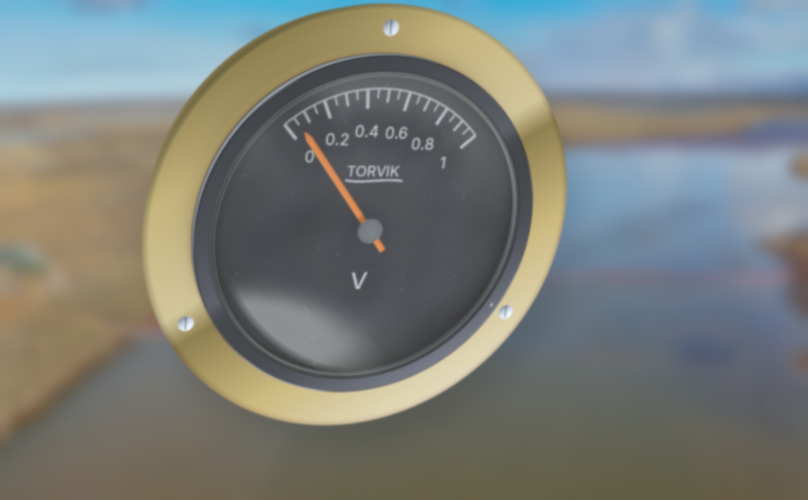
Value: 0.05 V
